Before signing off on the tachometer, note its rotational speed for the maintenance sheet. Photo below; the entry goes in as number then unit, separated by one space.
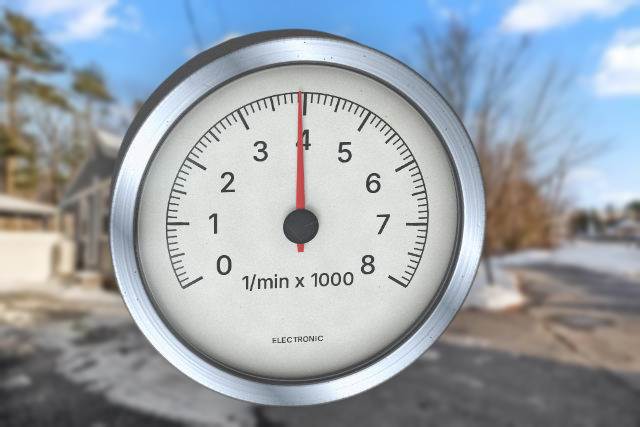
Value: 3900 rpm
